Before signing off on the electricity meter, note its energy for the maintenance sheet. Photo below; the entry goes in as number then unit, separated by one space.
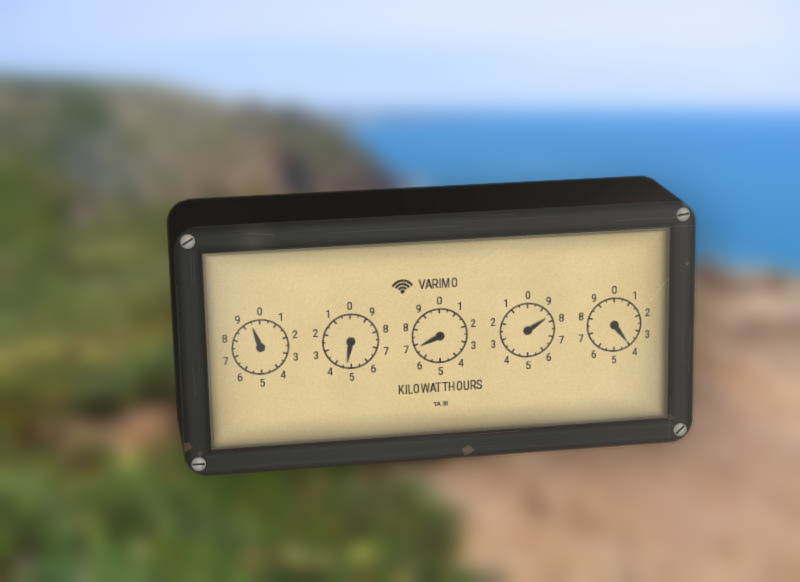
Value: 94684 kWh
